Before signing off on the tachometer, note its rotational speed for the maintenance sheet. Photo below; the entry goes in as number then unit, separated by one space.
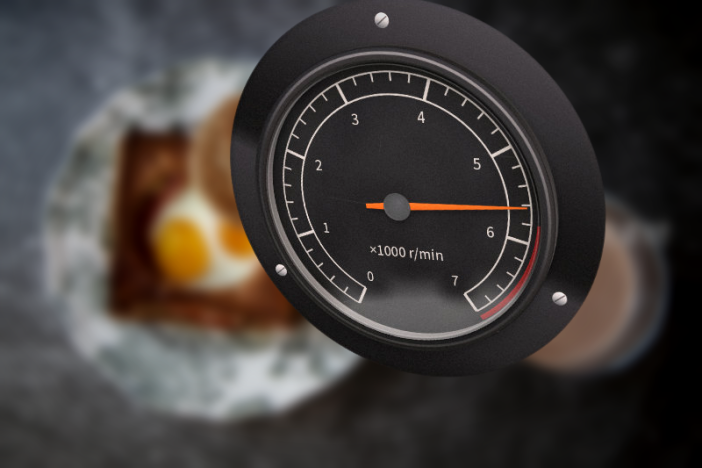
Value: 5600 rpm
